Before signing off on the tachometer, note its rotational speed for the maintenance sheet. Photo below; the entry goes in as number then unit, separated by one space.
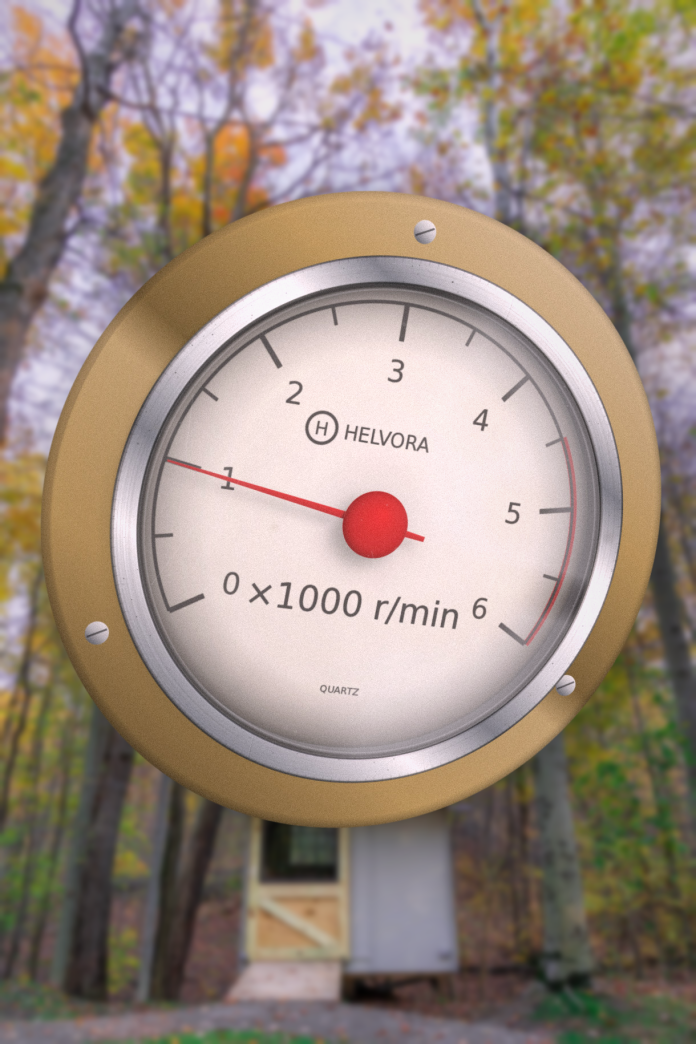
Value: 1000 rpm
